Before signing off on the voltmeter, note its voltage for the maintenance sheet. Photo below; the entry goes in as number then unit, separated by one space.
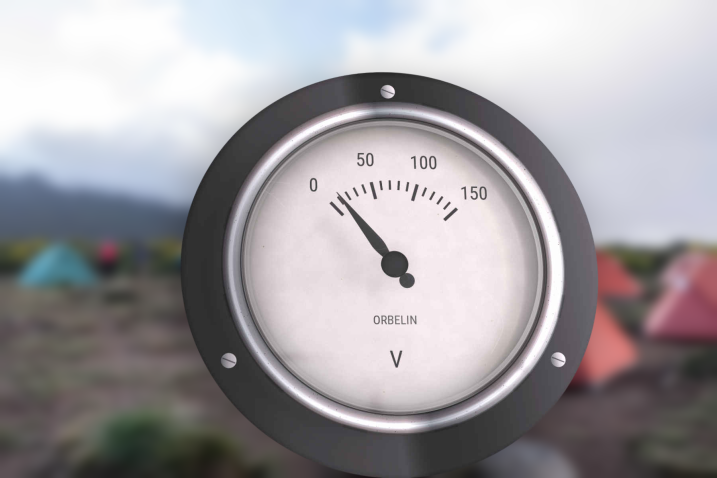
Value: 10 V
